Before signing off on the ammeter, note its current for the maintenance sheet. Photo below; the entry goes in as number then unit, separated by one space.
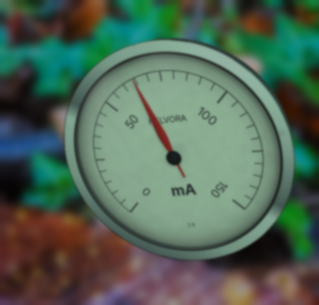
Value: 65 mA
